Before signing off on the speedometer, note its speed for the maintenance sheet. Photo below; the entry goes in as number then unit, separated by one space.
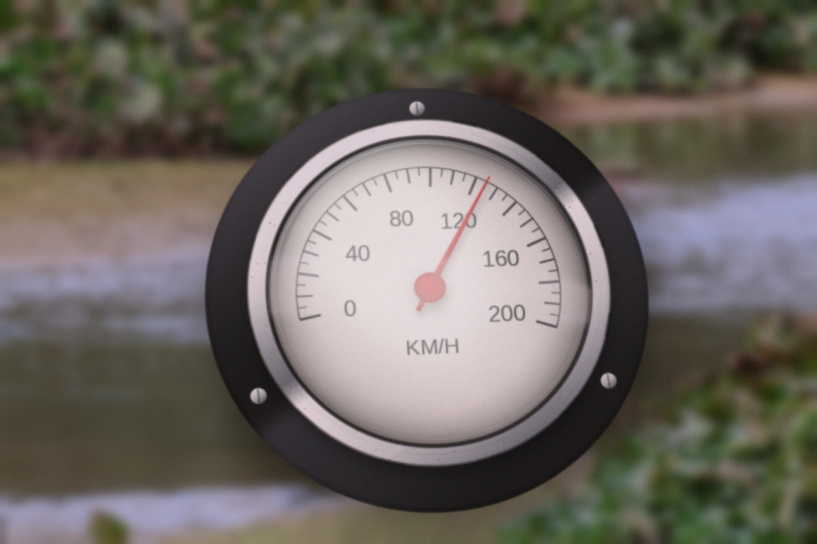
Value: 125 km/h
